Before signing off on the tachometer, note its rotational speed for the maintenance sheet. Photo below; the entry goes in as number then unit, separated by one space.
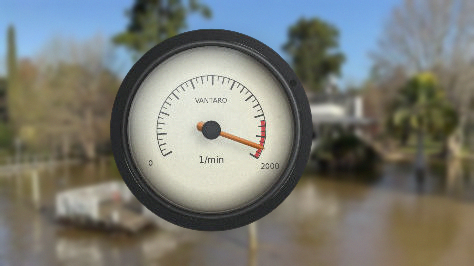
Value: 1900 rpm
